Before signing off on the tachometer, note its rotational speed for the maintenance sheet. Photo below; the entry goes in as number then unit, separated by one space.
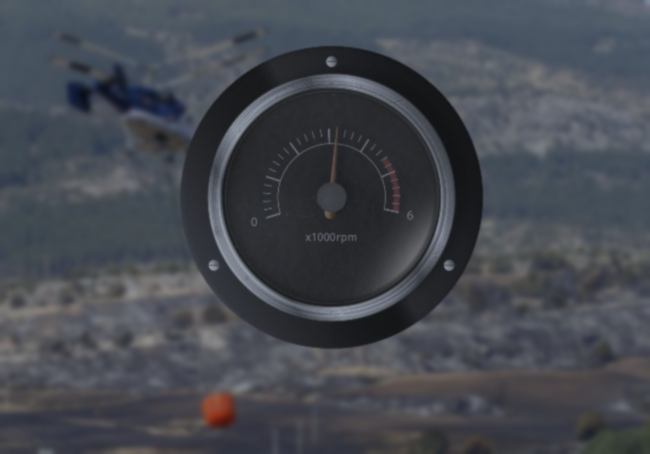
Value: 3200 rpm
